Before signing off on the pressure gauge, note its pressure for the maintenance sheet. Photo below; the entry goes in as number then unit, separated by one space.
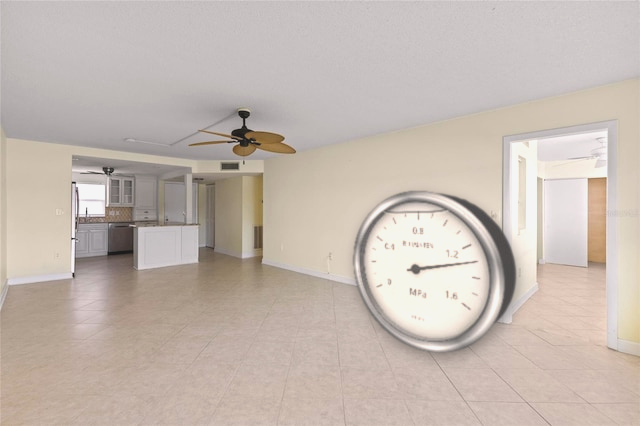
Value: 1.3 MPa
